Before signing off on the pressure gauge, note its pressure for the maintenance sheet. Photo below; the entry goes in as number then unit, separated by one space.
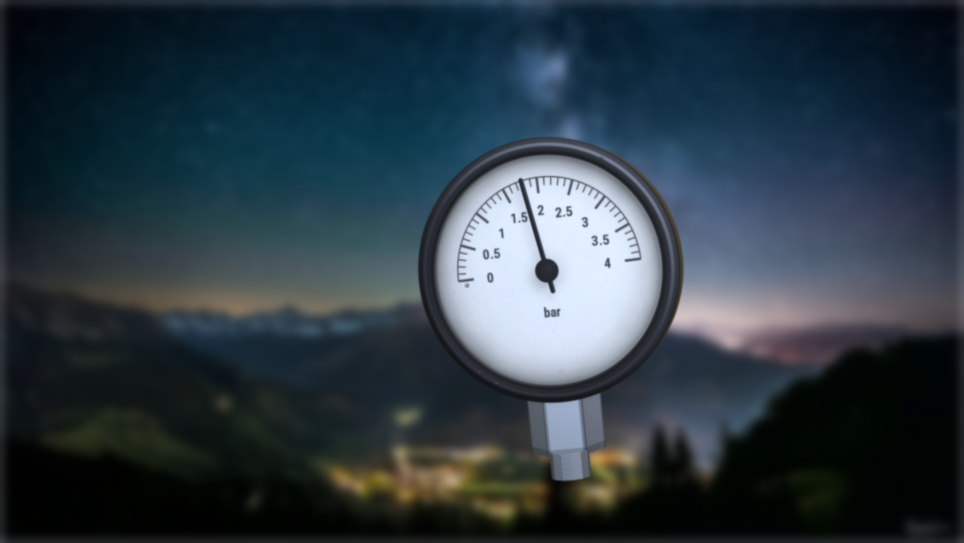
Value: 1.8 bar
